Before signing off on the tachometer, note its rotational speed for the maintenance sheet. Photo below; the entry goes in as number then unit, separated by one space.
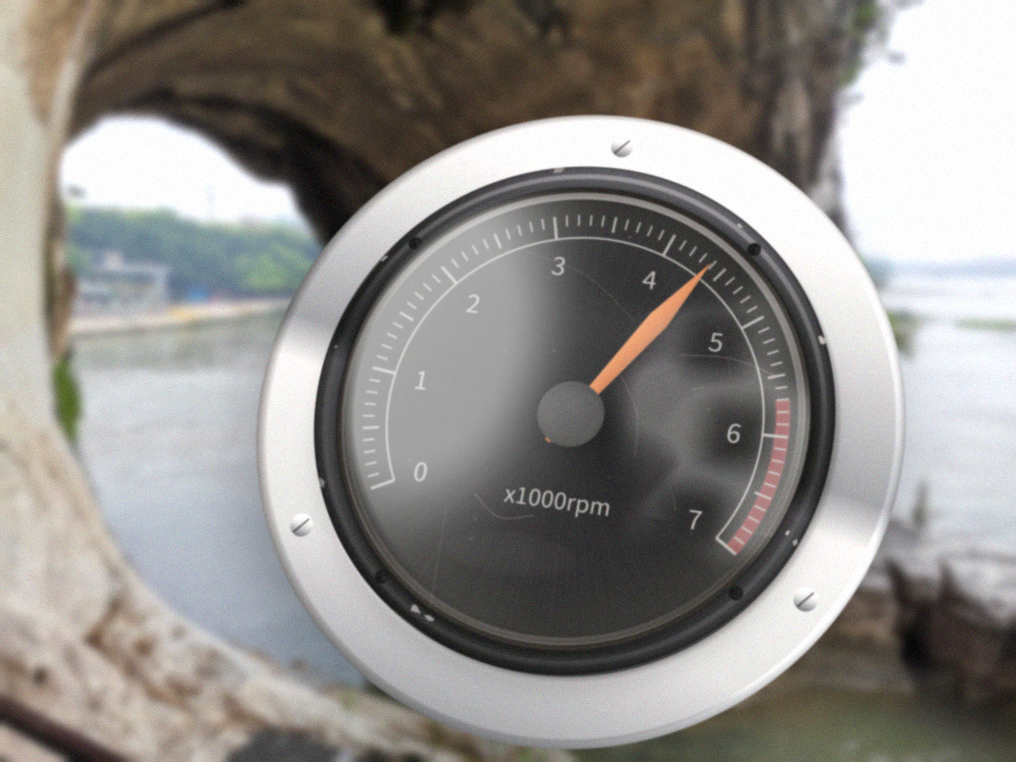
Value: 4400 rpm
